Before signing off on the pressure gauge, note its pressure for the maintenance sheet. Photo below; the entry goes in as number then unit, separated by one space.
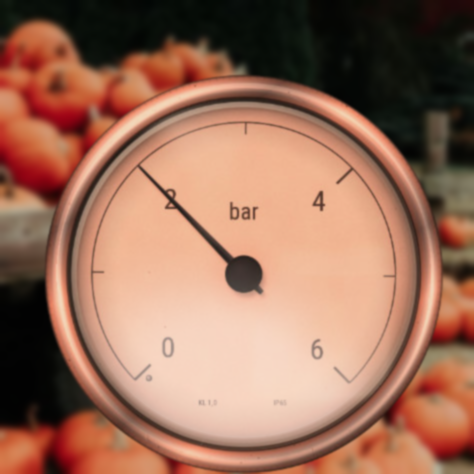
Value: 2 bar
